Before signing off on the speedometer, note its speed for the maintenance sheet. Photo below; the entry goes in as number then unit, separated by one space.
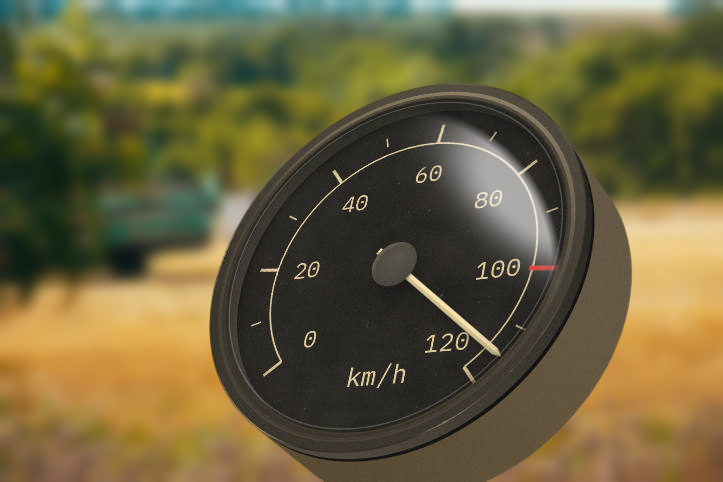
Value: 115 km/h
